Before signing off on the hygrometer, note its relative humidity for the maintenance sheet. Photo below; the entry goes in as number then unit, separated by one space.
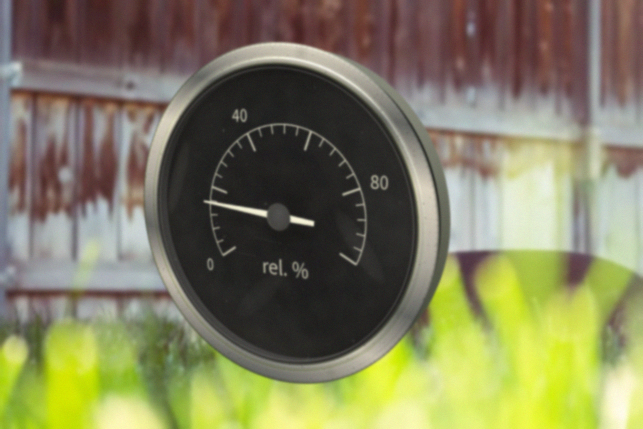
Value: 16 %
